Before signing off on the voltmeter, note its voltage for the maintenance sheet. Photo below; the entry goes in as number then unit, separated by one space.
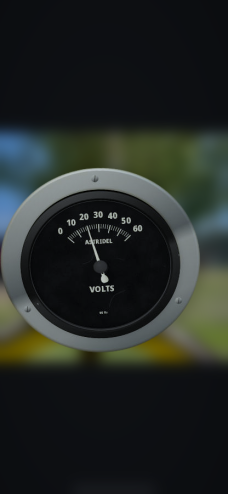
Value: 20 V
